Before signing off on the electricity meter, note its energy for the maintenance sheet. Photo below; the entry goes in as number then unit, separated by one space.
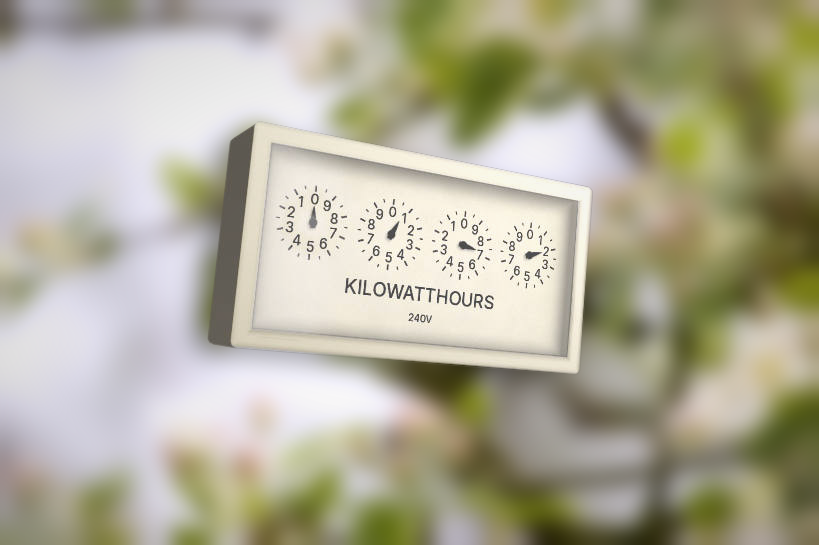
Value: 72 kWh
